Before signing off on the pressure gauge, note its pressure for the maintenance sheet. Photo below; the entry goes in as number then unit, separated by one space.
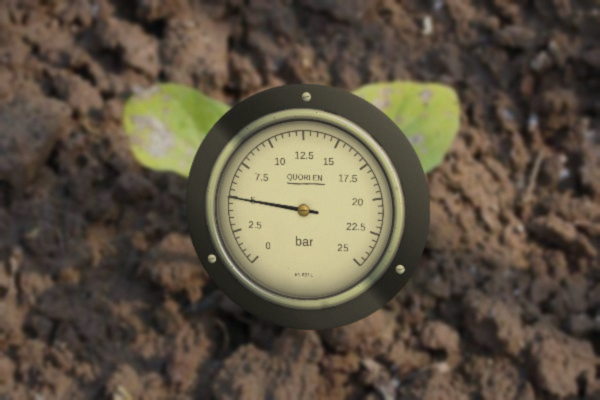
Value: 5 bar
